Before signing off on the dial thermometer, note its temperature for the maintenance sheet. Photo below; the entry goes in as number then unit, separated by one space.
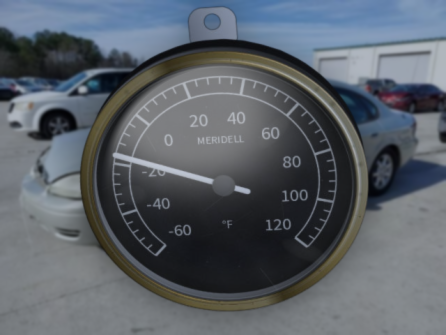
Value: -16 °F
